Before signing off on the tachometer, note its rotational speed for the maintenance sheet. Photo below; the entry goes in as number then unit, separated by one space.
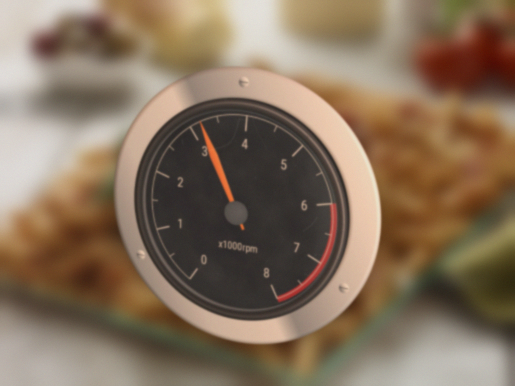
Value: 3250 rpm
